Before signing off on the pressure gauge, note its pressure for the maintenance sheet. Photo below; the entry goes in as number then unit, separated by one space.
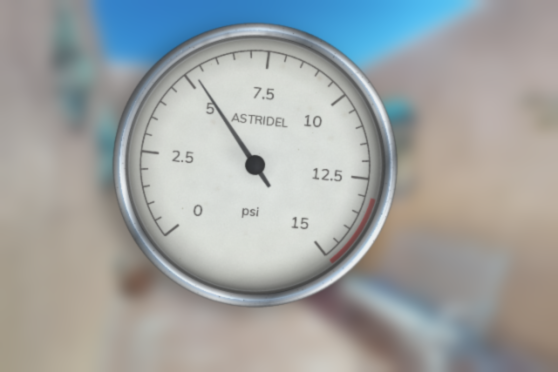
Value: 5.25 psi
